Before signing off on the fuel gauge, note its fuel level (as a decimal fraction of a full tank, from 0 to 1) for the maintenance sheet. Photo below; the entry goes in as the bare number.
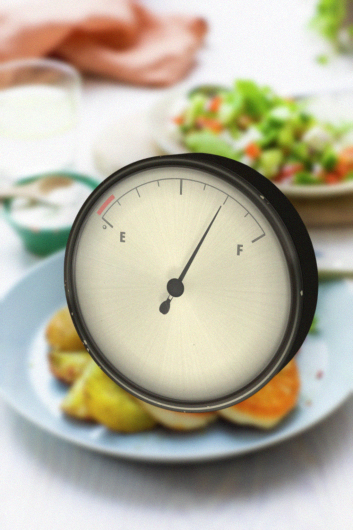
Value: 0.75
